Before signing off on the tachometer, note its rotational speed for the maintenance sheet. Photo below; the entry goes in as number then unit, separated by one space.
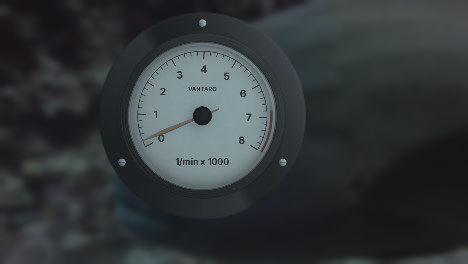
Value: 200 rpm
